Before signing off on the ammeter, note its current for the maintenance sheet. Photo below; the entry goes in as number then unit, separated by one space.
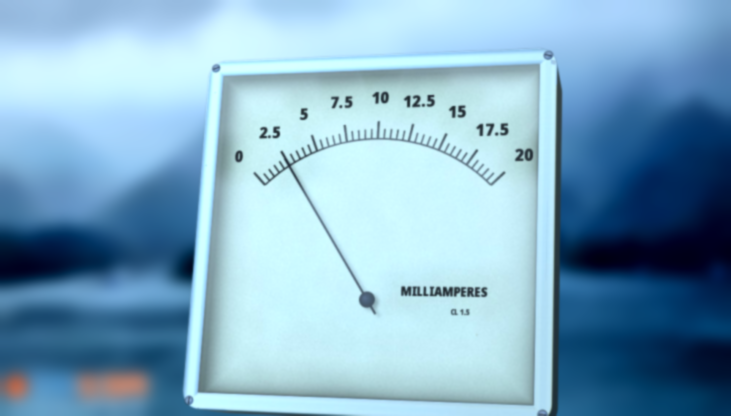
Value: 2.5 mA
